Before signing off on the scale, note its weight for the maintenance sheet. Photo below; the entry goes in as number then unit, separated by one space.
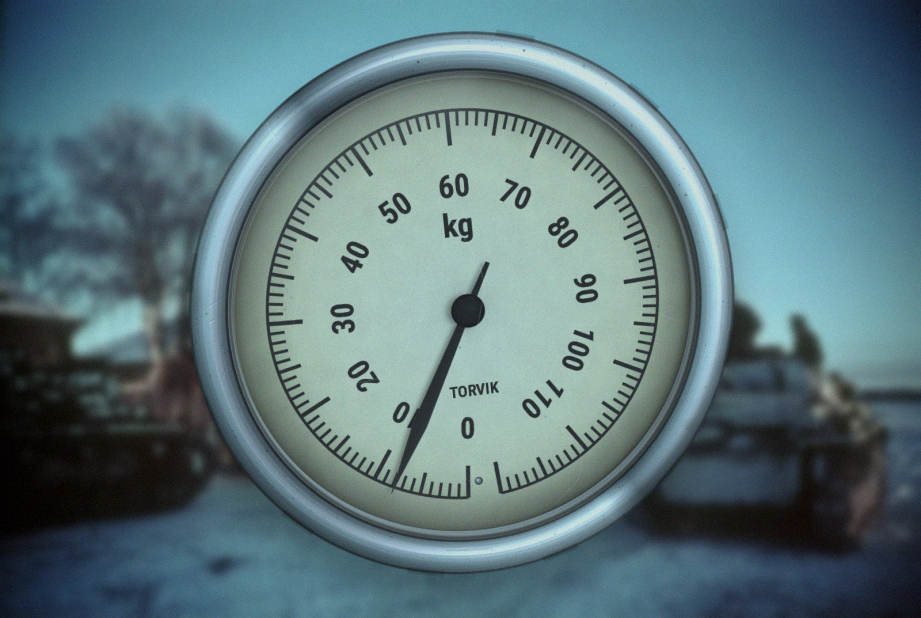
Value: 8 kg
